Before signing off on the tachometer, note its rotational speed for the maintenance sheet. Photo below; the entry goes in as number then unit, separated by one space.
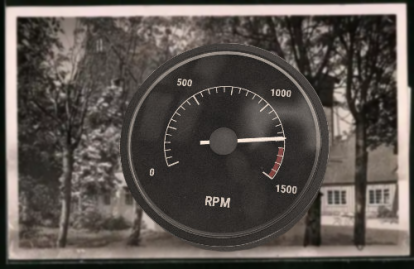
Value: 1250 rpm
